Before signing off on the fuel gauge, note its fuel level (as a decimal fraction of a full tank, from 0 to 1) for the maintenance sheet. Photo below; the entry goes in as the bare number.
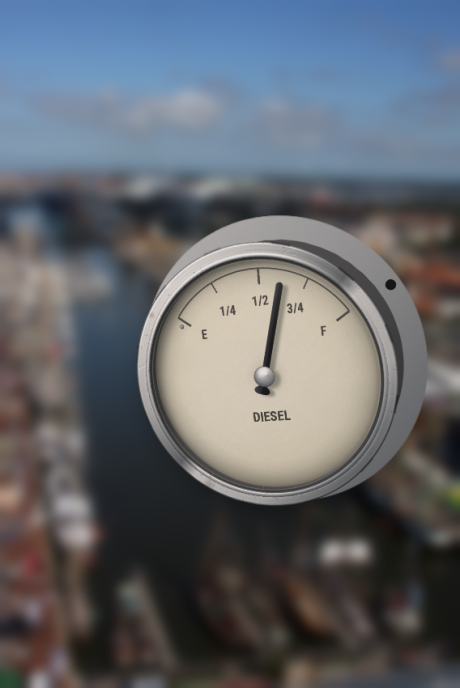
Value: 0.625
